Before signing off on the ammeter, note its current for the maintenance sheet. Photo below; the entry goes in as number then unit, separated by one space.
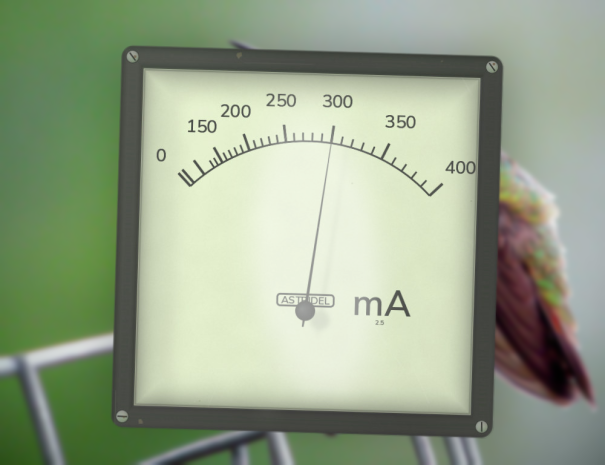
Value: 300 mA
